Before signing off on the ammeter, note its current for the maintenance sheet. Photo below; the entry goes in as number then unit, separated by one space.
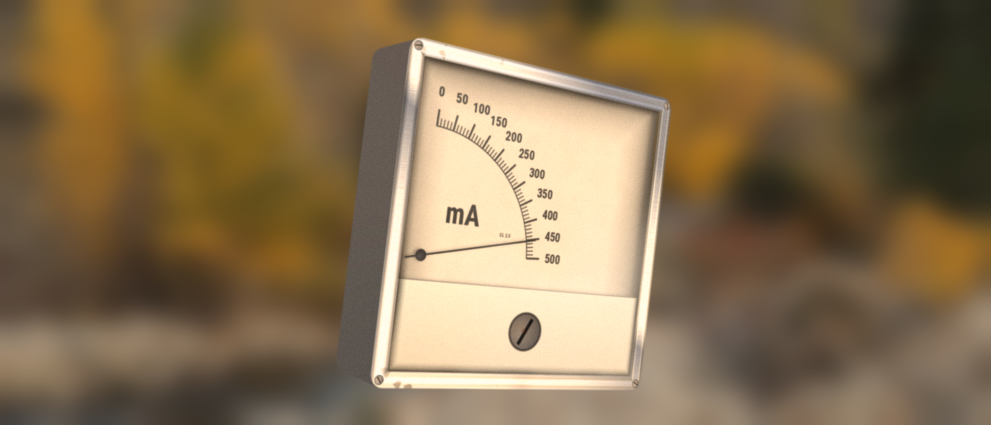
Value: 450 mA
